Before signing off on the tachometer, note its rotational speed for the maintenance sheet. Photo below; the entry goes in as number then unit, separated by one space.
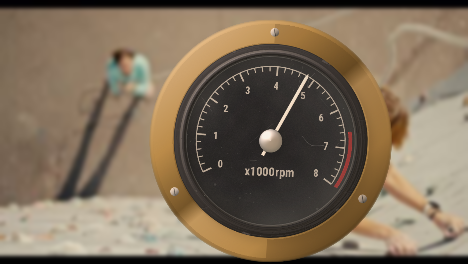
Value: 4800 rpm
